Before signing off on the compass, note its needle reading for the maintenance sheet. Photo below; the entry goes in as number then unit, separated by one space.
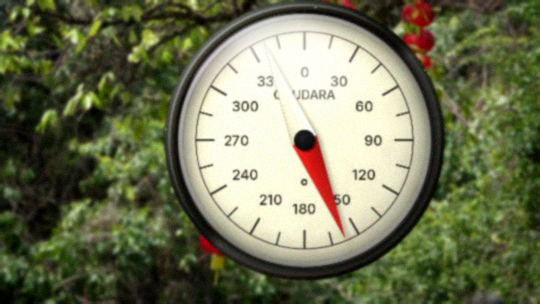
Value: 157.5 °
